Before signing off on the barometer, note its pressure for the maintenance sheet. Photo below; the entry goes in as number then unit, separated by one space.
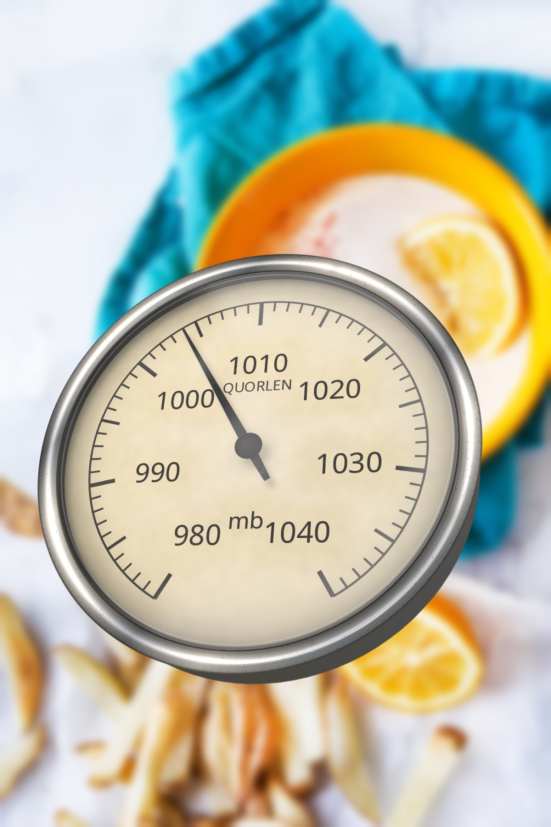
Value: 1004 mbar
